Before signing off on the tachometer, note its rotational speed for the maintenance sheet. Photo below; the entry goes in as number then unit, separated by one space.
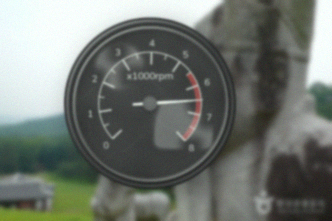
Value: 6500 rpm
